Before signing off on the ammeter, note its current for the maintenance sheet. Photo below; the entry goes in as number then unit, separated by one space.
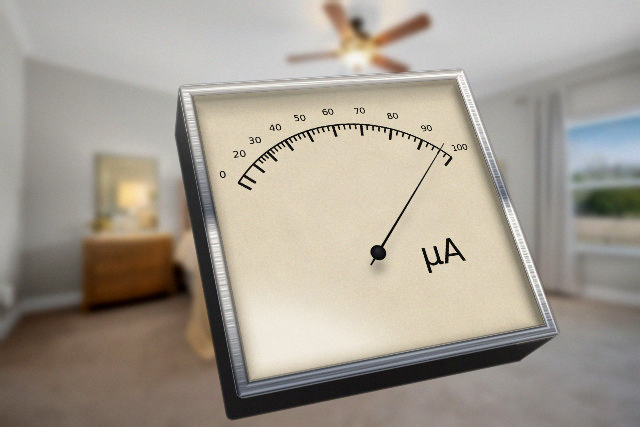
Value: 96 µA
